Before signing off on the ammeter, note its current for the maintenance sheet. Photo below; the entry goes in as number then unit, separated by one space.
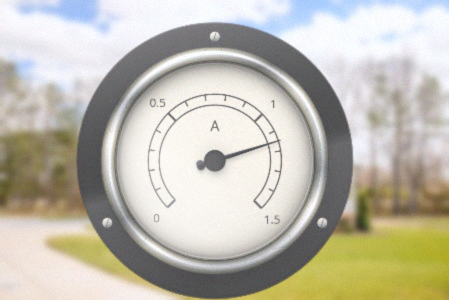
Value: 1.15 A
